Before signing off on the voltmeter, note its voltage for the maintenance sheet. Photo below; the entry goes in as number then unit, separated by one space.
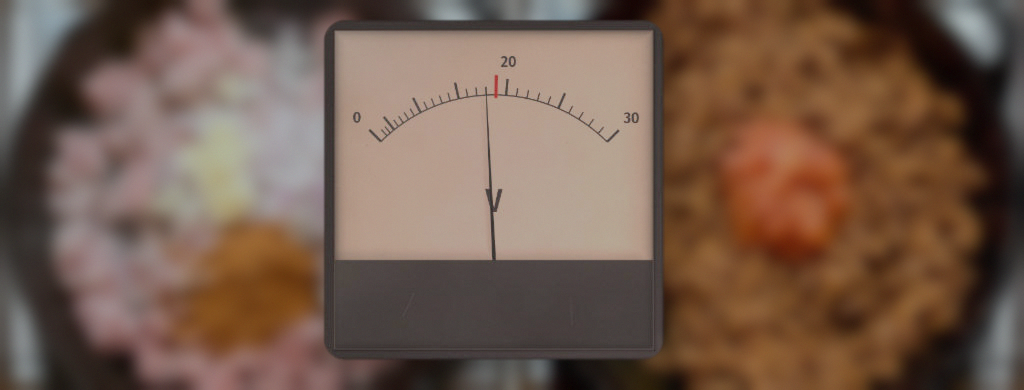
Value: 18 V
